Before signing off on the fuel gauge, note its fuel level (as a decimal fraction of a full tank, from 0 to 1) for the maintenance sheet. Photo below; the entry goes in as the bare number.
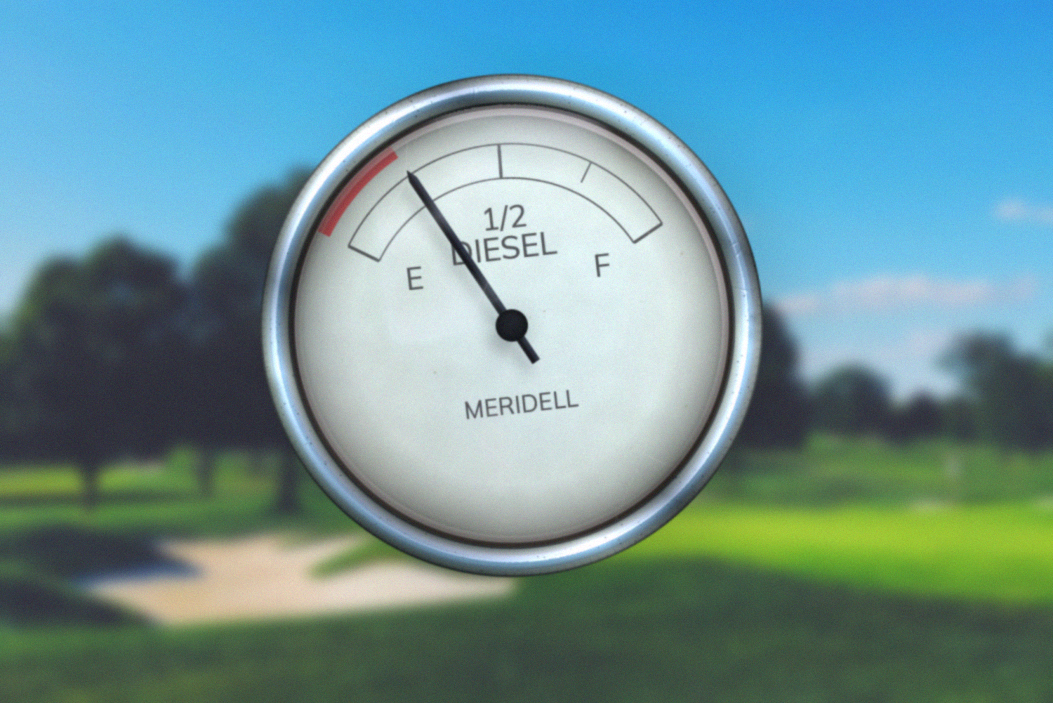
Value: 0.25
